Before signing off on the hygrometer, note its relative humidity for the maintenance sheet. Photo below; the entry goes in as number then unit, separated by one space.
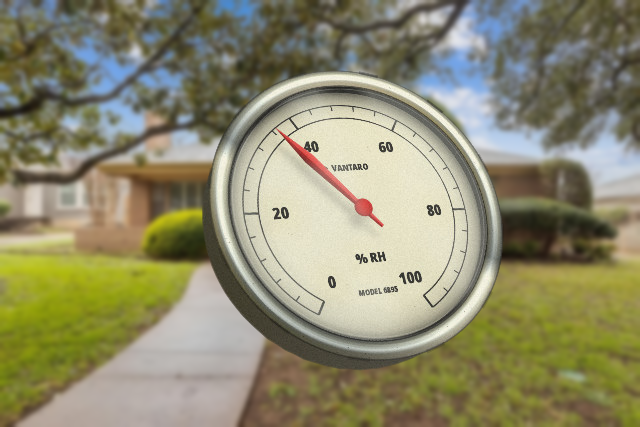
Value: 36 %
